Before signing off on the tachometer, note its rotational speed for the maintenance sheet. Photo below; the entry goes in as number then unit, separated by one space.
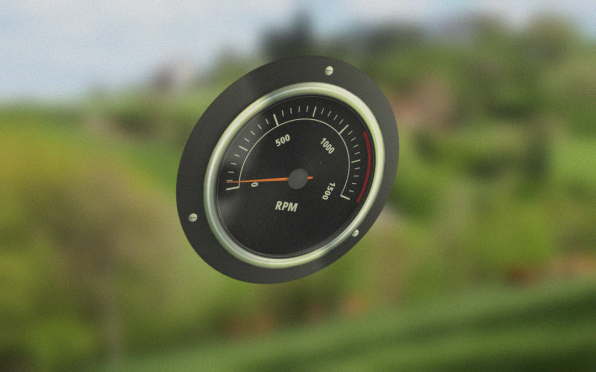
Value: 50 rpm
